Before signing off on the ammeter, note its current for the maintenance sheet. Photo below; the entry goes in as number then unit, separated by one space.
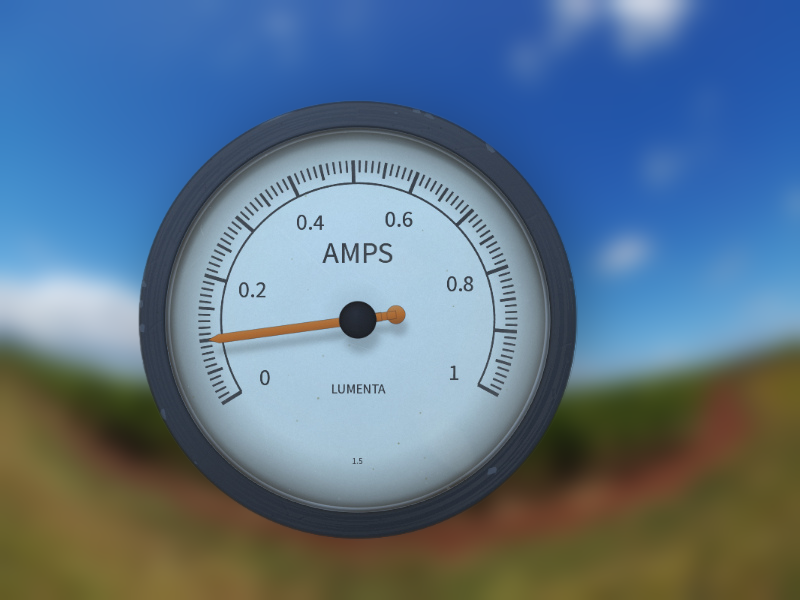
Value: 0.1 A
